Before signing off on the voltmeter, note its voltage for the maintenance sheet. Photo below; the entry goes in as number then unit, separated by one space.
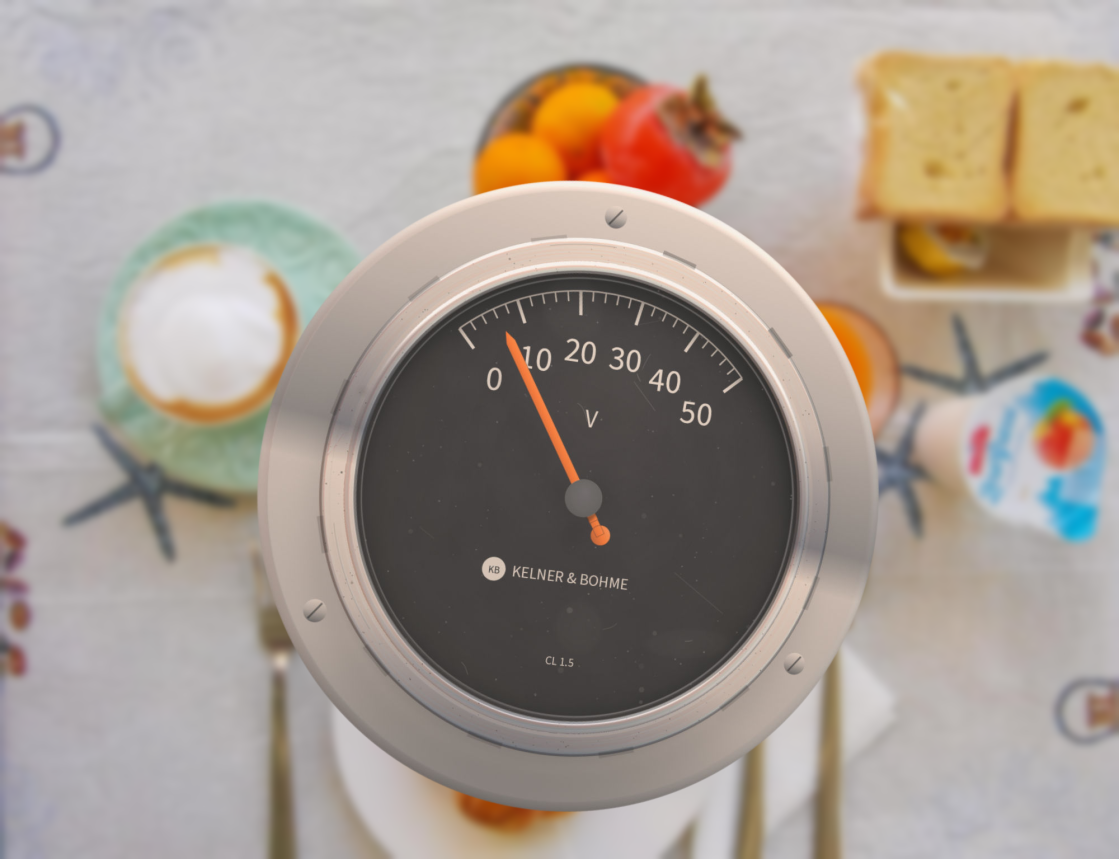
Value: 6 V
